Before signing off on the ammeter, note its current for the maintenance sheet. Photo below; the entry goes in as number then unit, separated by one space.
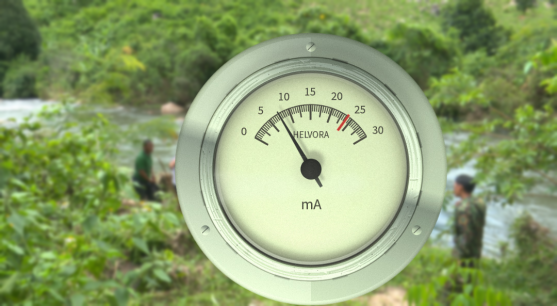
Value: 7.5 mA
